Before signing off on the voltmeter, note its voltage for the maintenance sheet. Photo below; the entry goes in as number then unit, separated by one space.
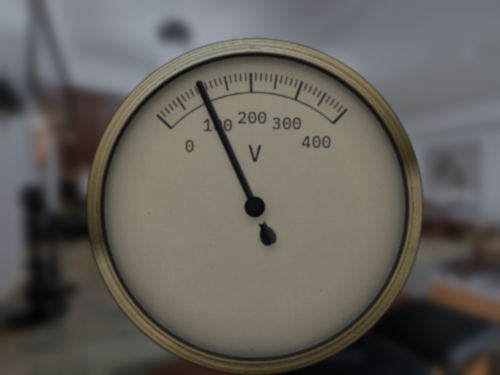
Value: 100 V
